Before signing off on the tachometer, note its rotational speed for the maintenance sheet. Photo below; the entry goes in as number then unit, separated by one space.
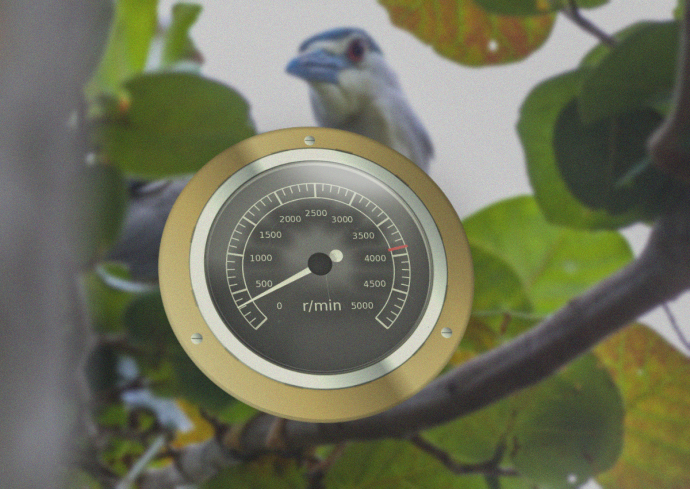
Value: 300 rpm
